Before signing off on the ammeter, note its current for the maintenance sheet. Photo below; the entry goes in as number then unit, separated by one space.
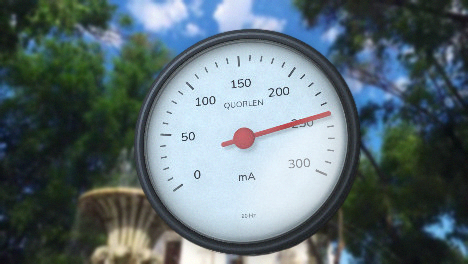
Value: 250 mA
